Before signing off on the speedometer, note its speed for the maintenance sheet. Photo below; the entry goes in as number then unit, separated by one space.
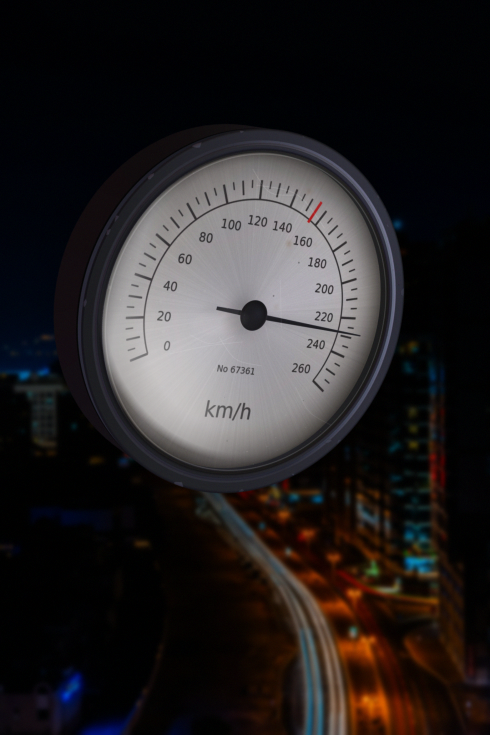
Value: 227.5 km/h
